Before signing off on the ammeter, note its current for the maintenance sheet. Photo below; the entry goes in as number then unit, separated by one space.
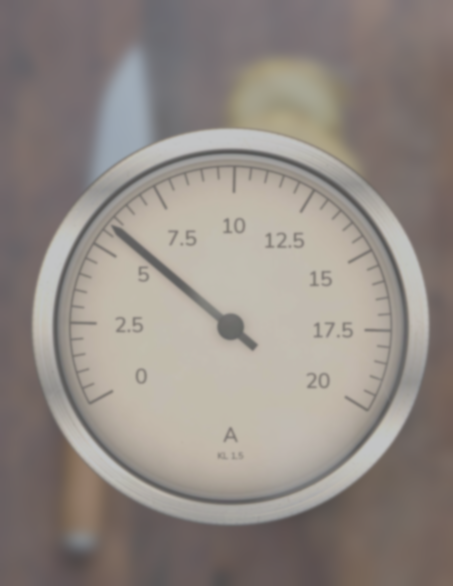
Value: 5.75 A
